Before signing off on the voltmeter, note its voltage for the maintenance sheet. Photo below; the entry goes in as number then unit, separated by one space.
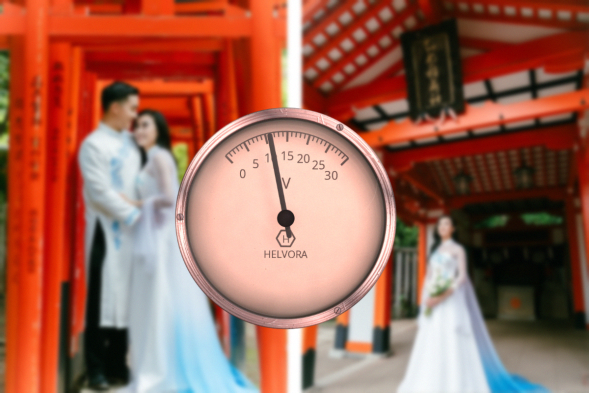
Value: 11 V
